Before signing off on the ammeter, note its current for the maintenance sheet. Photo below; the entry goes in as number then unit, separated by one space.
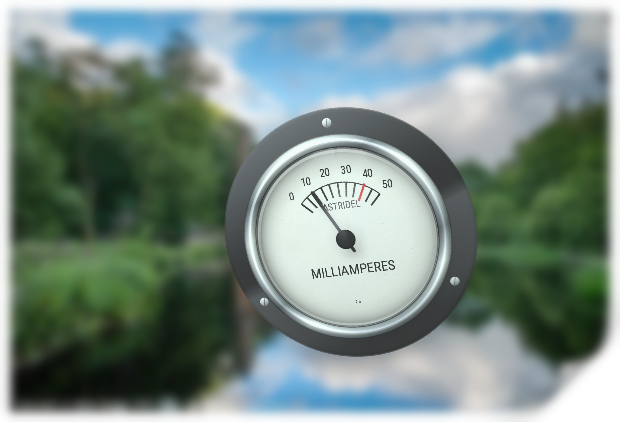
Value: 10 mA
